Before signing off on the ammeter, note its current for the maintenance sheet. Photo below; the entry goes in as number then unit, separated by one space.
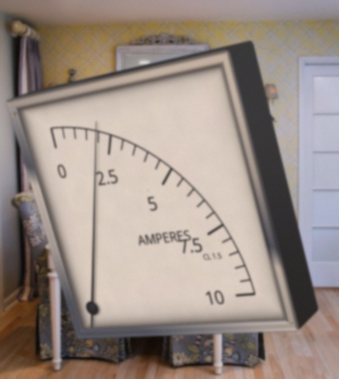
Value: 2 A
